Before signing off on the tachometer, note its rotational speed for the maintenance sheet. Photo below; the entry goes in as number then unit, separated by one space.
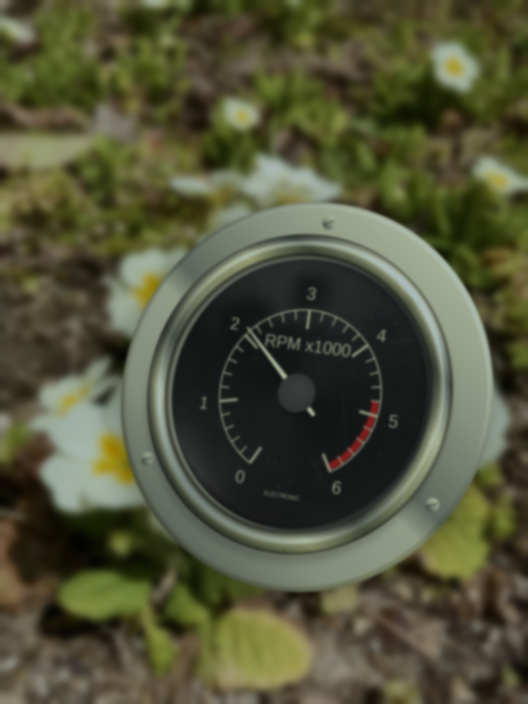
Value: 2100 rpm
